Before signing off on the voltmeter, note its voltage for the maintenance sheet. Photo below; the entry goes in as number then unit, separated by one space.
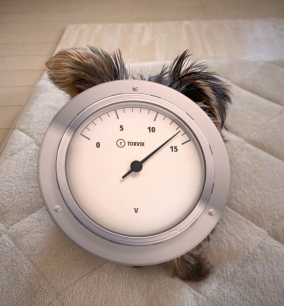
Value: 13.5 V
